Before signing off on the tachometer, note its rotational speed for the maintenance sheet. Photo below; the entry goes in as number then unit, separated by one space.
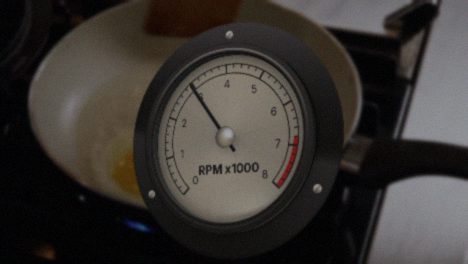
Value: 3000 rpm
